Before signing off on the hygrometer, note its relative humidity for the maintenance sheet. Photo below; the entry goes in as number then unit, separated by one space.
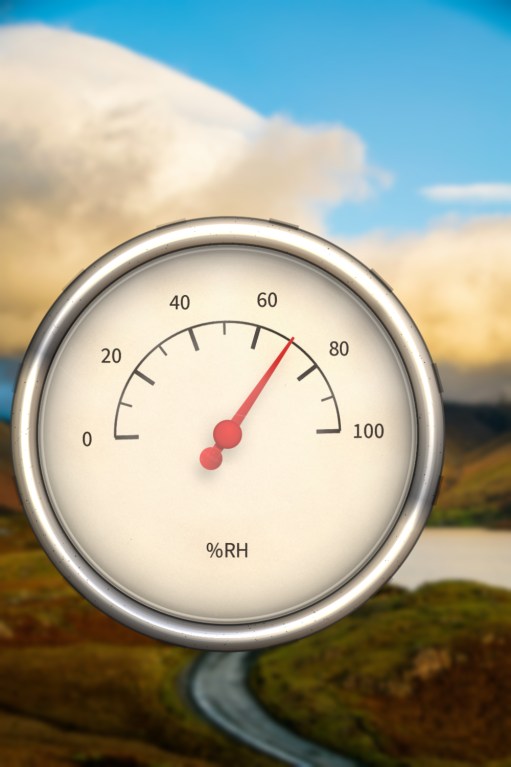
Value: 70 %
